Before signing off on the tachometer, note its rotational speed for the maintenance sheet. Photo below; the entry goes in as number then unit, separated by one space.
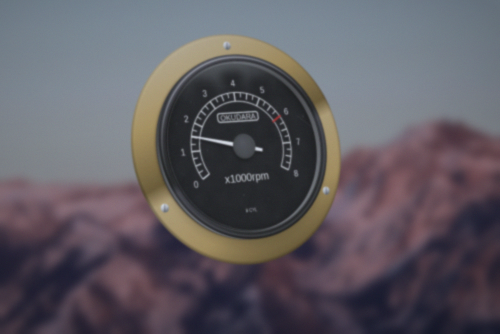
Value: 1500 rpm
